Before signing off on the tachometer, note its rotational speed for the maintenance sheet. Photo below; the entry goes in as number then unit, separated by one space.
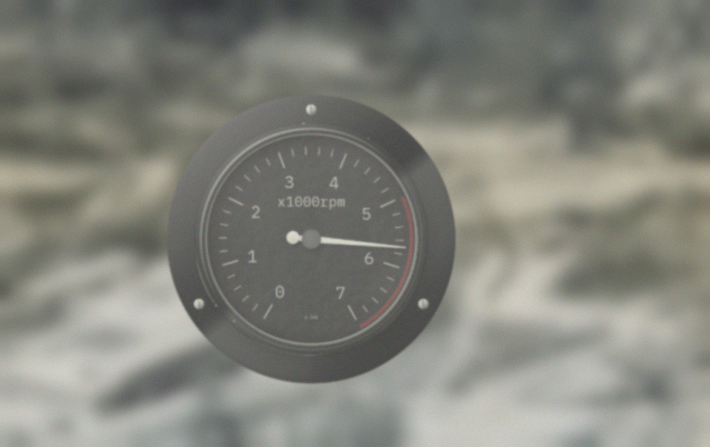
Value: 5700 rpm
